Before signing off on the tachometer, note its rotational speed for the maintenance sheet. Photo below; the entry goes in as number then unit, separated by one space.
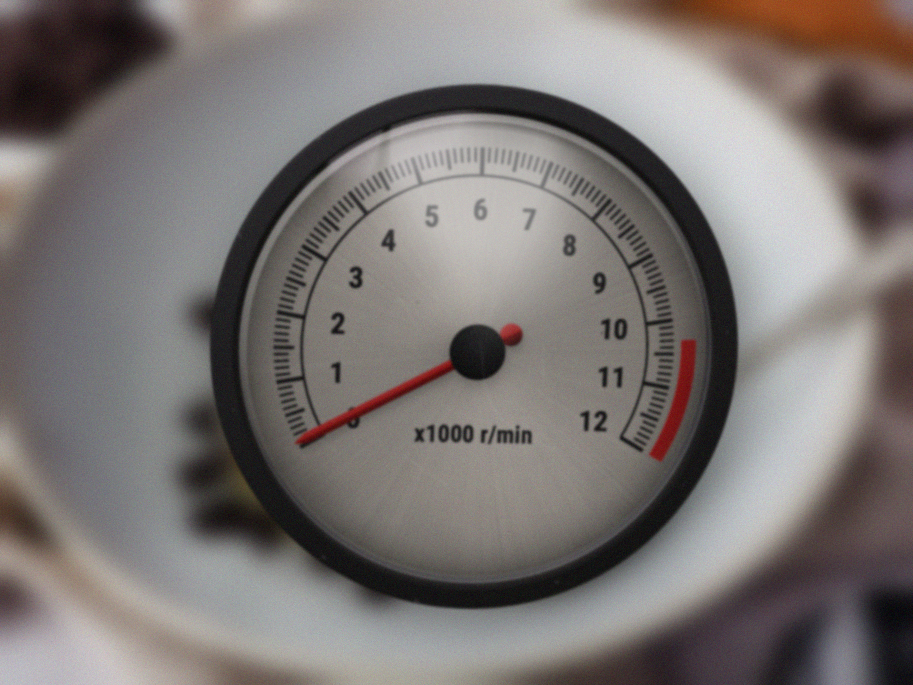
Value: 100 rpm
